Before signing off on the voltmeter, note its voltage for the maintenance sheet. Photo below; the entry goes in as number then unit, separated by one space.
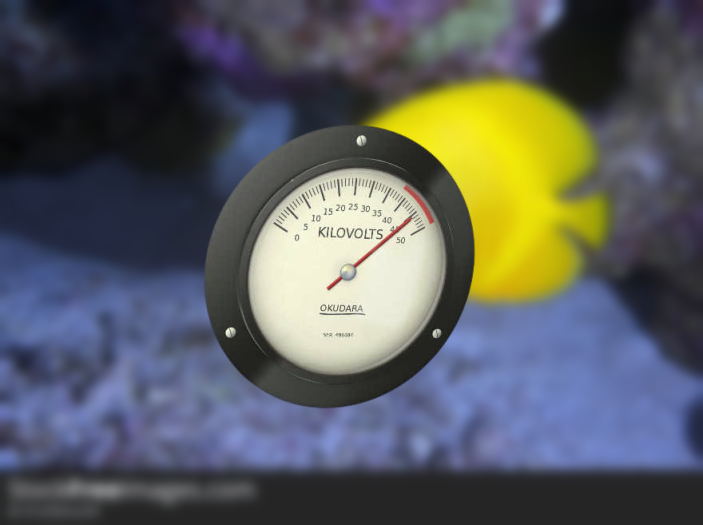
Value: 45 kV
